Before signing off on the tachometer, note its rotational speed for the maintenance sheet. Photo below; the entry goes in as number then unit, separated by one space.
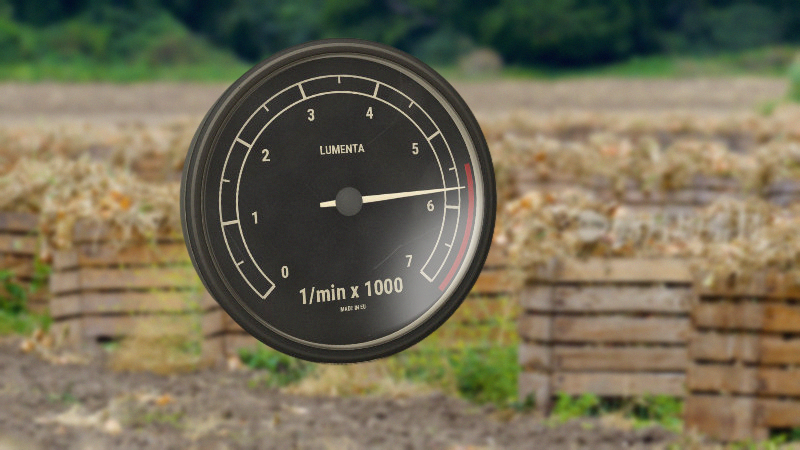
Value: 5750 rpm
